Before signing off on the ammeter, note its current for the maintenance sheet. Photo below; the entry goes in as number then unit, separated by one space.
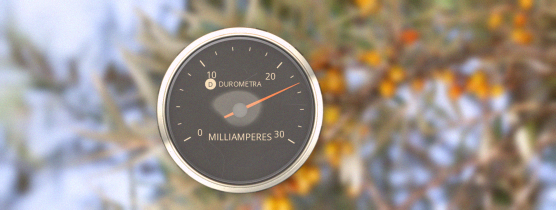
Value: 23 mA
